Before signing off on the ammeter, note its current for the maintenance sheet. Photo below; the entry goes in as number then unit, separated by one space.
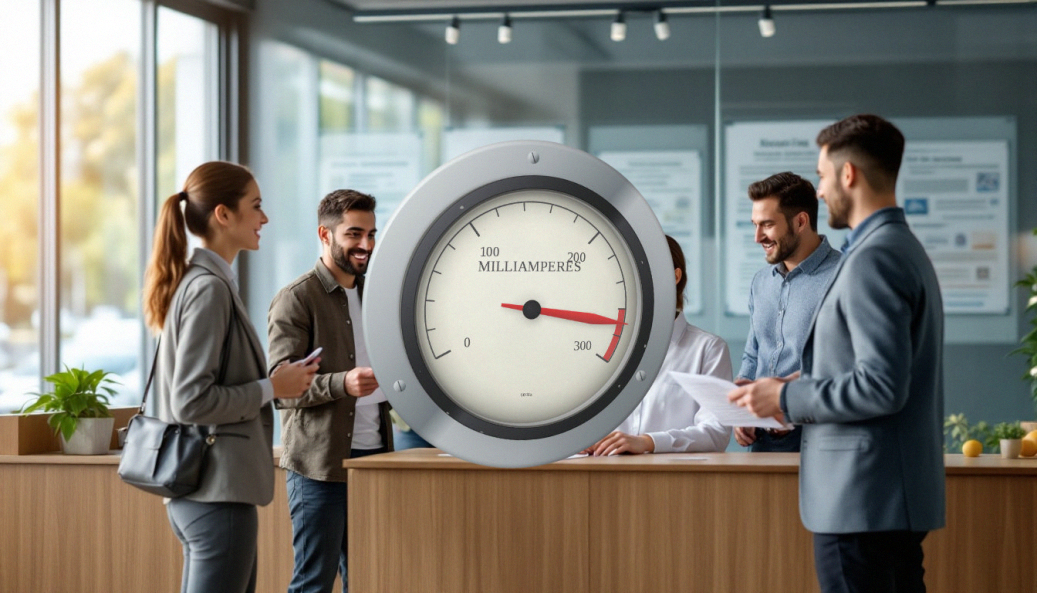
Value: 270 mA
